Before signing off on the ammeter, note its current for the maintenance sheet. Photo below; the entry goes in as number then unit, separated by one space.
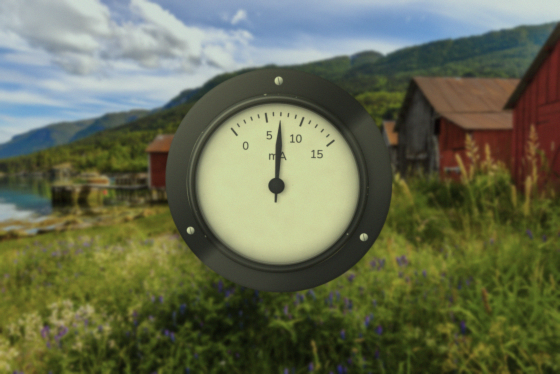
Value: 7 mA
